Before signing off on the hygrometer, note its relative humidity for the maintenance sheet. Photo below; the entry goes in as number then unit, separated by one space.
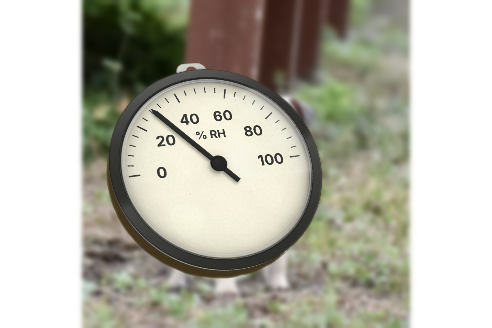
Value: 28 %
